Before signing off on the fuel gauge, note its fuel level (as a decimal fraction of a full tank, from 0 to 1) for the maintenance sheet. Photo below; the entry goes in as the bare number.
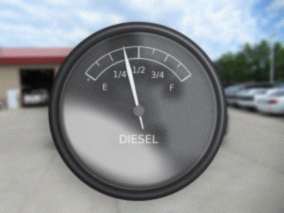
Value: 0.375
